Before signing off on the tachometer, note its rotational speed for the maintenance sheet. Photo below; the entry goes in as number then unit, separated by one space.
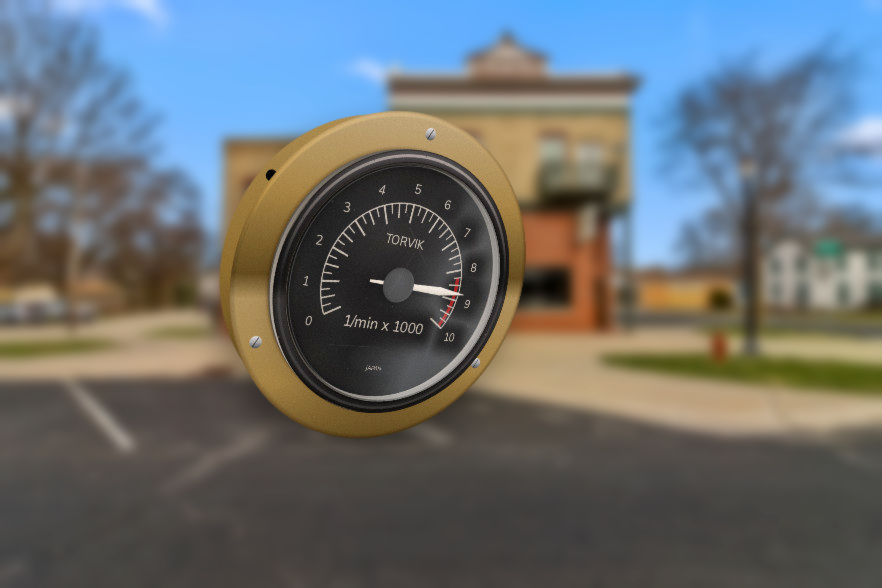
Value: 8750 rpm
